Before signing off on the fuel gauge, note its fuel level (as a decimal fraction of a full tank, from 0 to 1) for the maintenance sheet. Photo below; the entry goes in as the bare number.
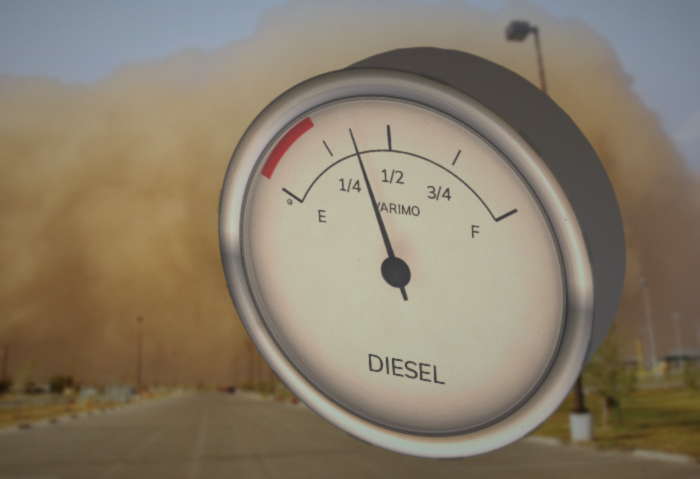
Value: 0.375
